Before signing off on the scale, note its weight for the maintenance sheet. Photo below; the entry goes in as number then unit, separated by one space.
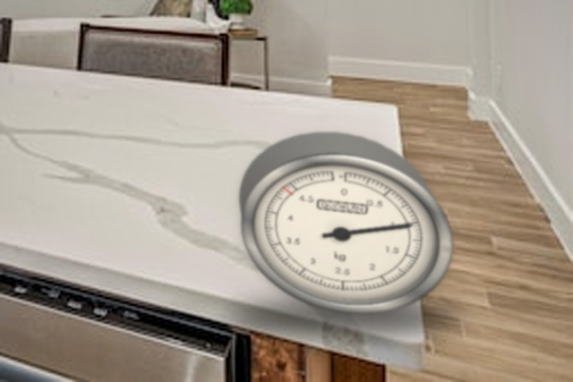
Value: 1 kg
